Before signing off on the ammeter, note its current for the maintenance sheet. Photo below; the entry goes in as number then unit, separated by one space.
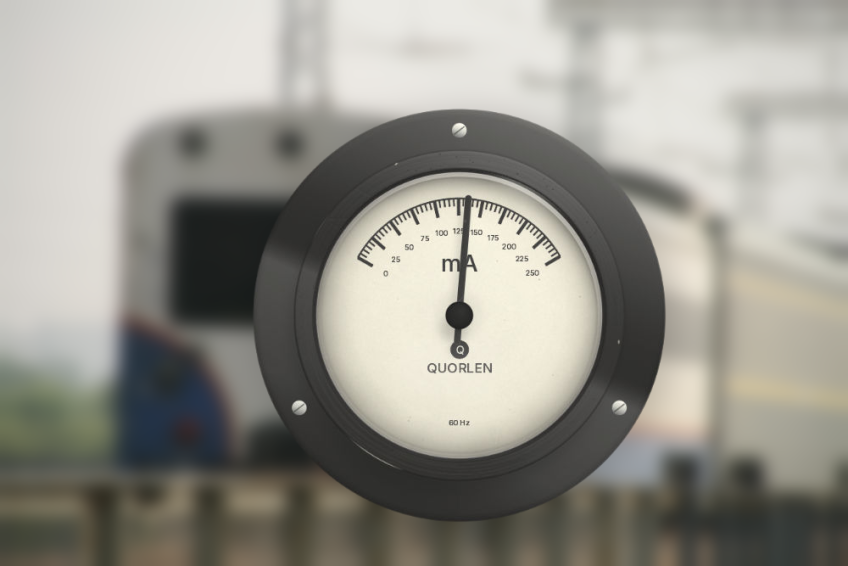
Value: 135 mA
